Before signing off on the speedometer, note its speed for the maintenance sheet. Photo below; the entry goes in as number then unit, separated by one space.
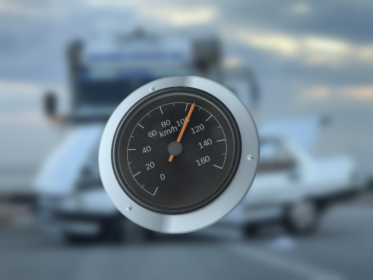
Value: 105 km/h
